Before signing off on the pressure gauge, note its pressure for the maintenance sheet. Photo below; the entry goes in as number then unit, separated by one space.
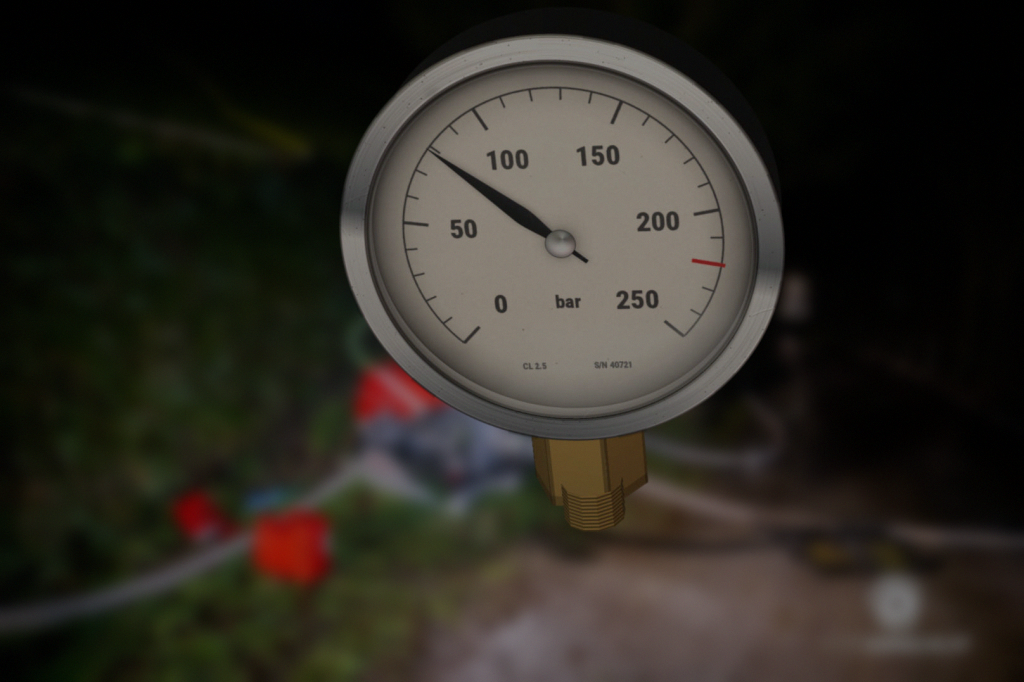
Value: 80 bar
